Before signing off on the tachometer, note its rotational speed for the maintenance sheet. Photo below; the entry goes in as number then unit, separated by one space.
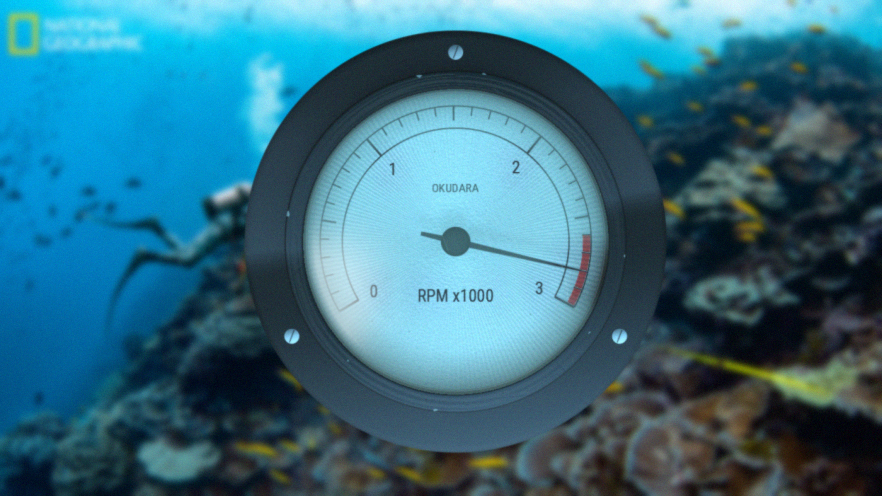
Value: 2800 rpm
